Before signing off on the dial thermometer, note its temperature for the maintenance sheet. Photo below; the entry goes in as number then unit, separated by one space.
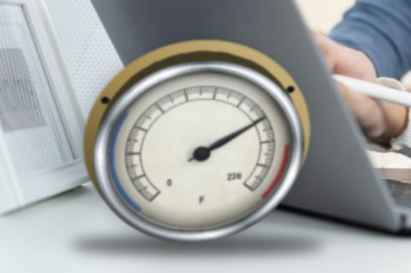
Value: 160 °F
